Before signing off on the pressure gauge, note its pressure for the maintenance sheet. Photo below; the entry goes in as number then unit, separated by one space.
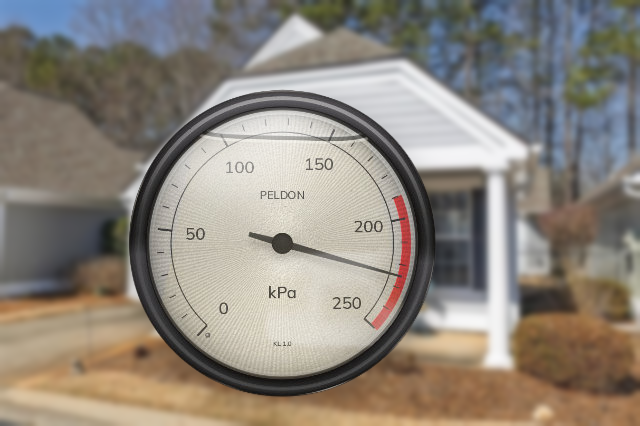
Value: 225 kPa
